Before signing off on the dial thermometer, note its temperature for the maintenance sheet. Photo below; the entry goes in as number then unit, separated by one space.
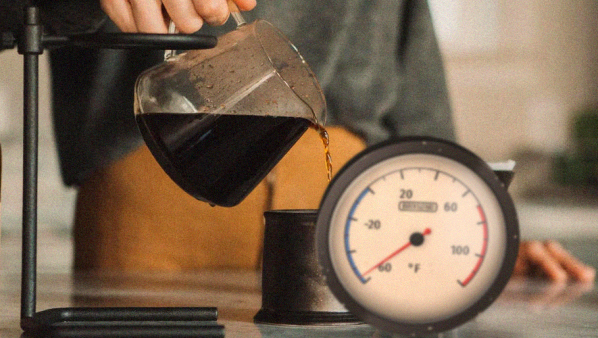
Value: -55 °F
